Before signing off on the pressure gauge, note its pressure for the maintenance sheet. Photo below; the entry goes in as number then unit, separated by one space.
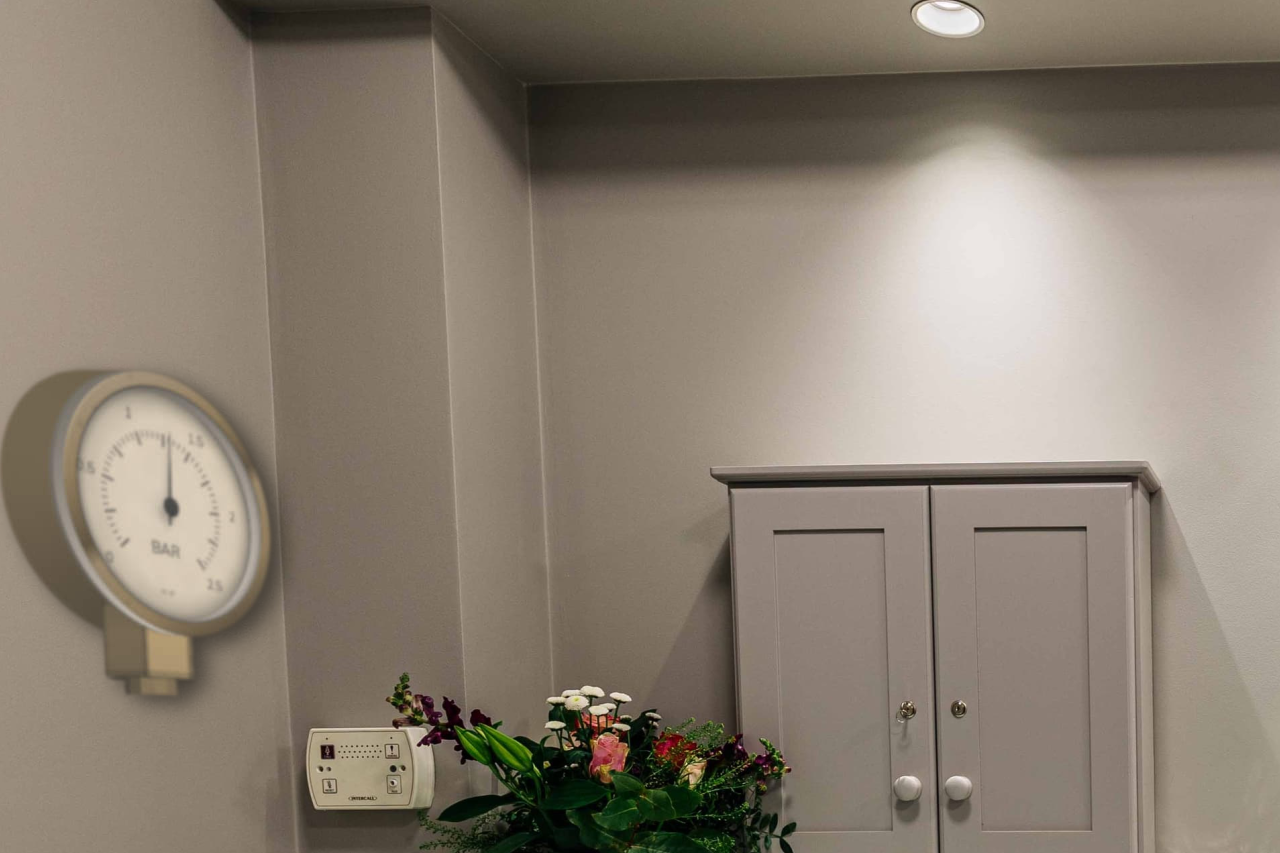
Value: 1.25 bar
